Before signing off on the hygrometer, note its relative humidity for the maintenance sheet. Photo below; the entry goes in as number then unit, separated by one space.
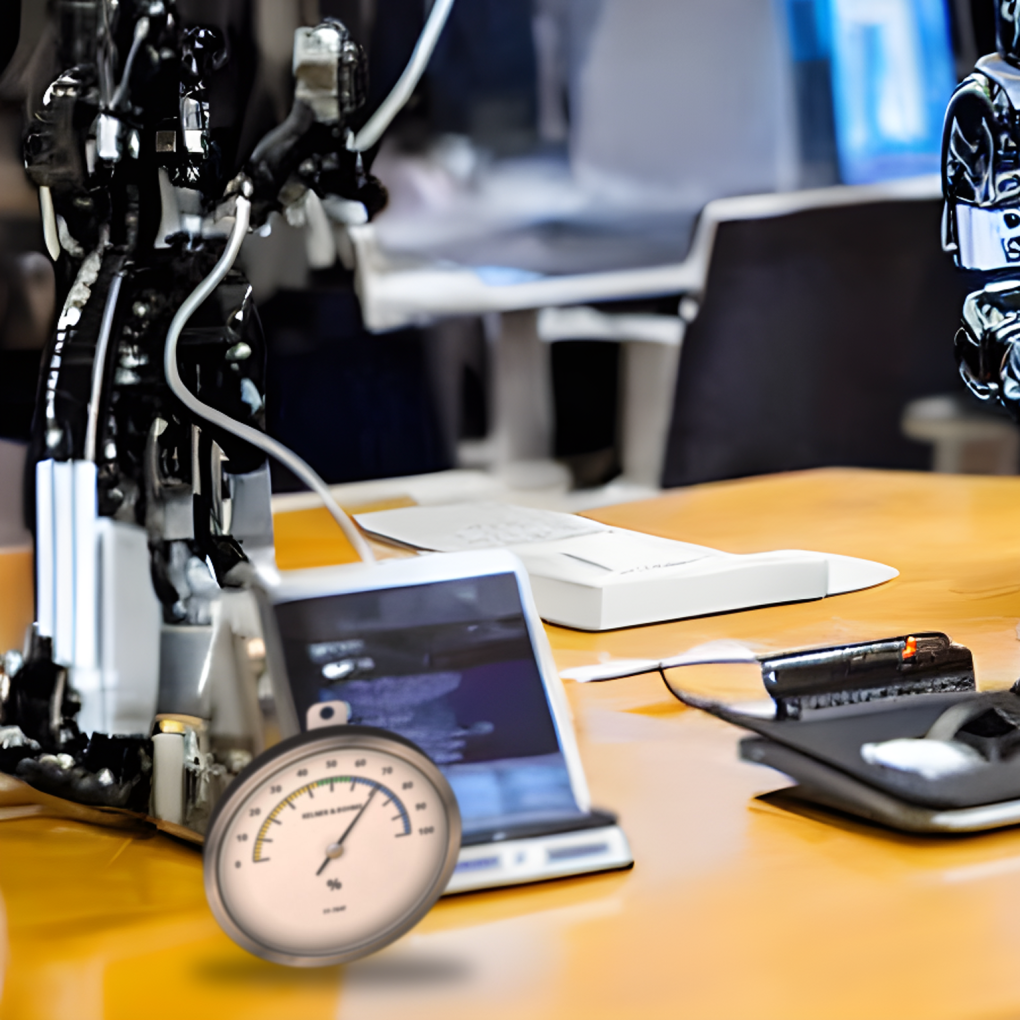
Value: 70 %
